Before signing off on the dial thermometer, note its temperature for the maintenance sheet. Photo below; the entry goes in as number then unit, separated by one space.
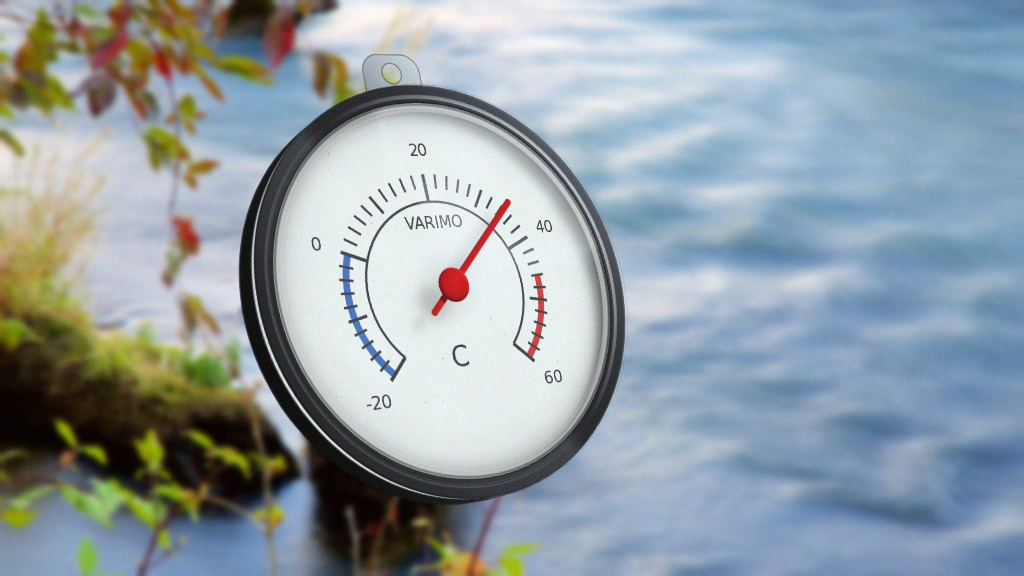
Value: 34 °C
